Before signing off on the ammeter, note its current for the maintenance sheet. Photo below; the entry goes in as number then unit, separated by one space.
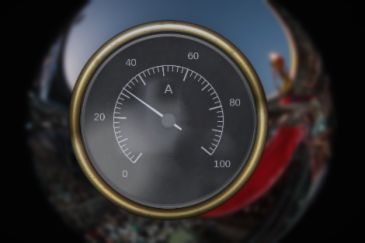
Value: 32 A
